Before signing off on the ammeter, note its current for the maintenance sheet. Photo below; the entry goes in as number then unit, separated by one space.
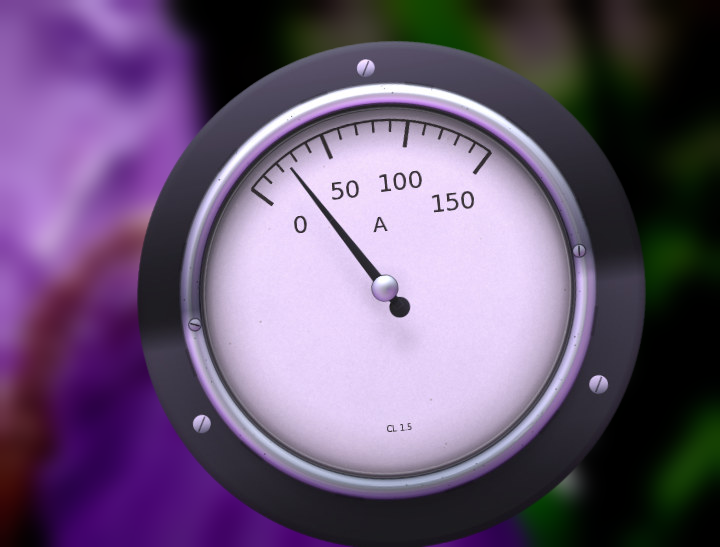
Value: 25 A
